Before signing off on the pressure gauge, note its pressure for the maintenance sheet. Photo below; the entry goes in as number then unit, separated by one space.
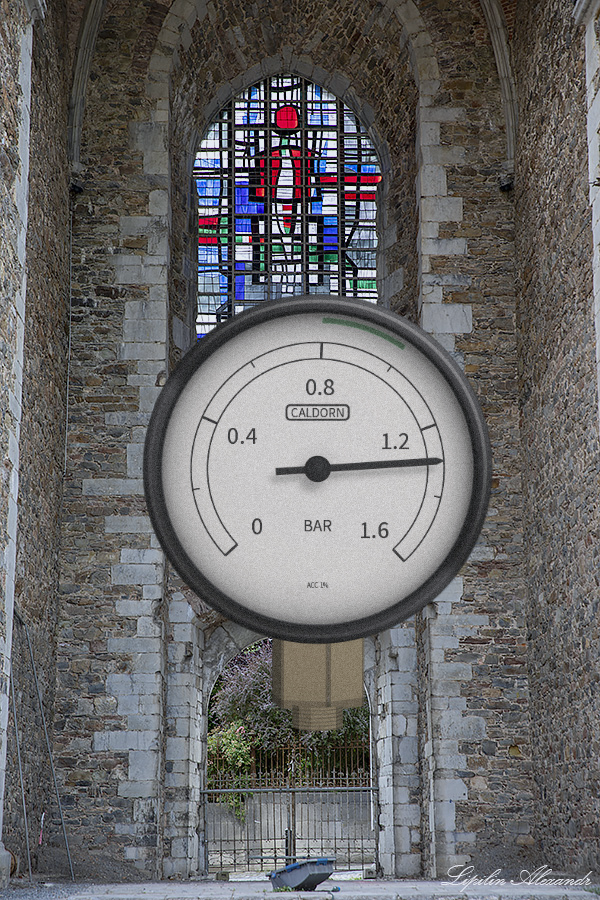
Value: 1.3 bar
